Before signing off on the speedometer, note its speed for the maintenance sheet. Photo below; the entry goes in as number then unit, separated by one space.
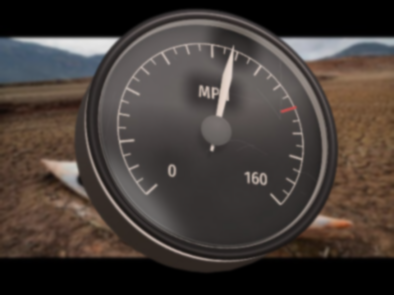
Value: 87.5 mph
